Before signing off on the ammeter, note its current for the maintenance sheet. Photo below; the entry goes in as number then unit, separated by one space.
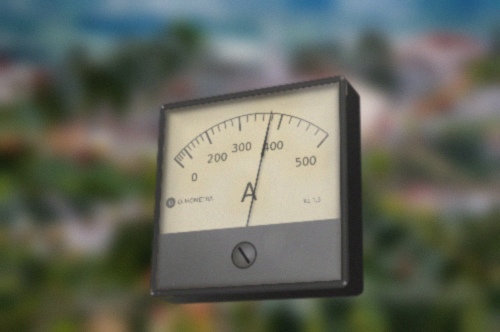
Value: 380 A
